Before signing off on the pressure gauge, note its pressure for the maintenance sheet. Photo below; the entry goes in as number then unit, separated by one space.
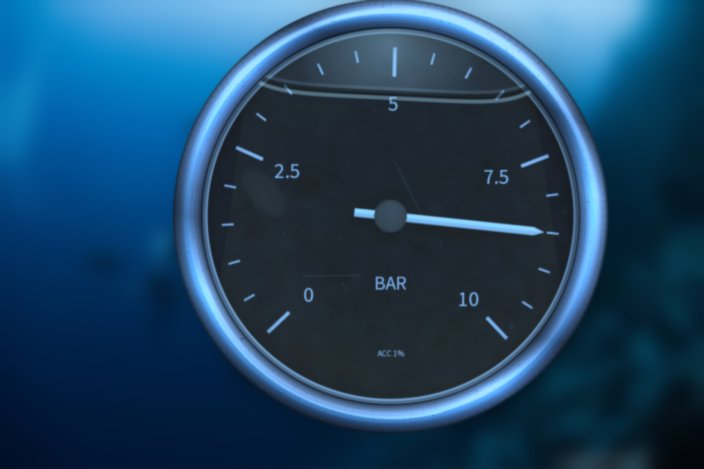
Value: 8.5 bar
